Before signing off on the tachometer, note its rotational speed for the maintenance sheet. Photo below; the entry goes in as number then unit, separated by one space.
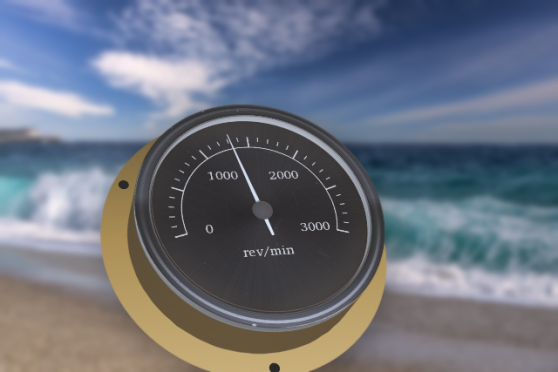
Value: 1300 rpm
